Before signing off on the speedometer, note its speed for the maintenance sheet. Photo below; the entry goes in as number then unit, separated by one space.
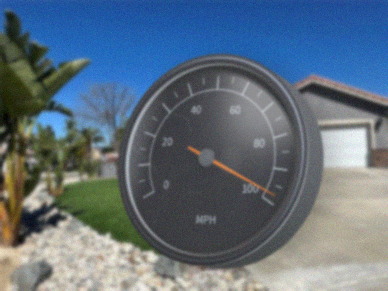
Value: 97.5 mph
